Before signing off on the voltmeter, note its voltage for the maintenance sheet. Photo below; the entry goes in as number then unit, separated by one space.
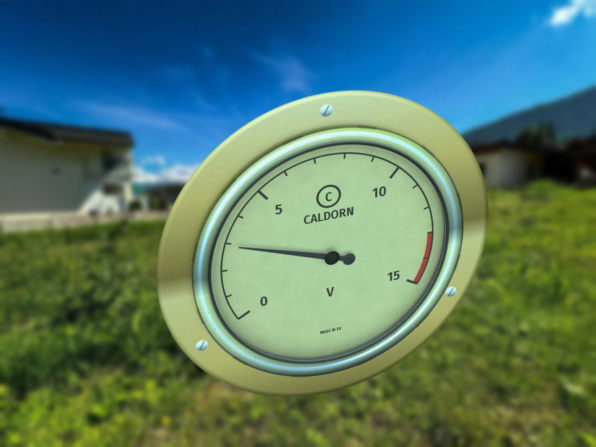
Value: 3 V
